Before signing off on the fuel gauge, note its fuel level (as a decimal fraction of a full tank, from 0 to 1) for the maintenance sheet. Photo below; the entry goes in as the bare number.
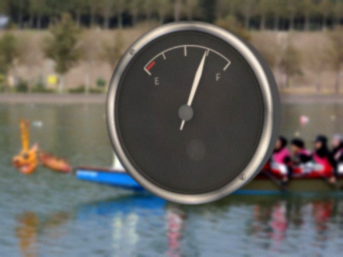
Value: 0.75
